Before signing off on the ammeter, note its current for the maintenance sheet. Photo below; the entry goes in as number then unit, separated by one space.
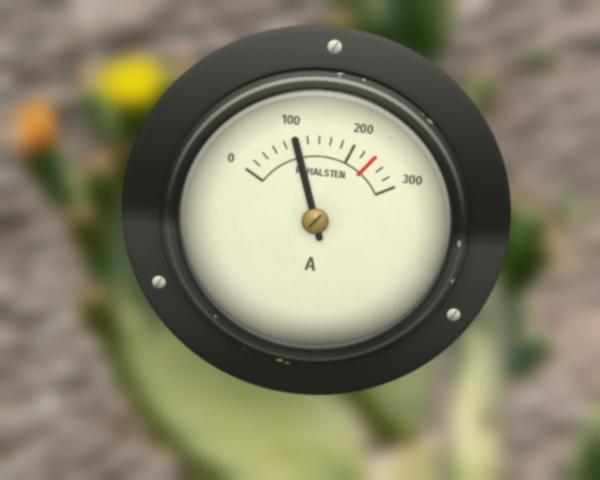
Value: 100 A
